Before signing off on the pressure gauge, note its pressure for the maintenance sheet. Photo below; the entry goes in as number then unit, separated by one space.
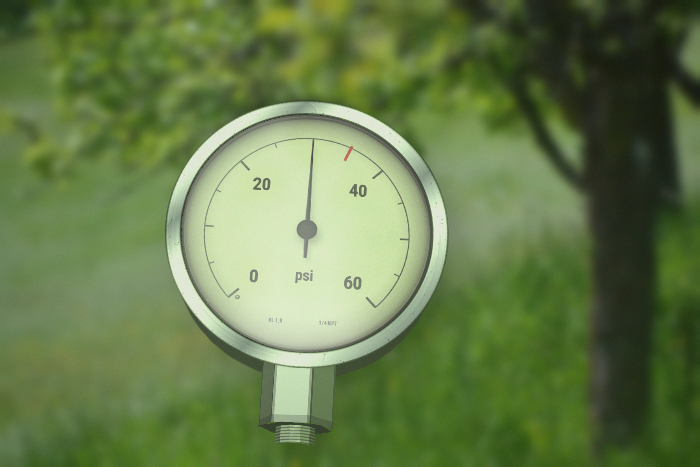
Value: 30 psi
